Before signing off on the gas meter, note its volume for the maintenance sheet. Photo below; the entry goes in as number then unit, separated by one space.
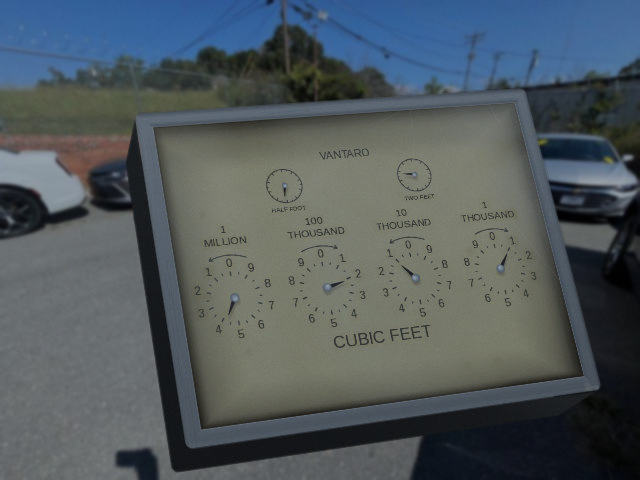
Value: 421100 ft³
